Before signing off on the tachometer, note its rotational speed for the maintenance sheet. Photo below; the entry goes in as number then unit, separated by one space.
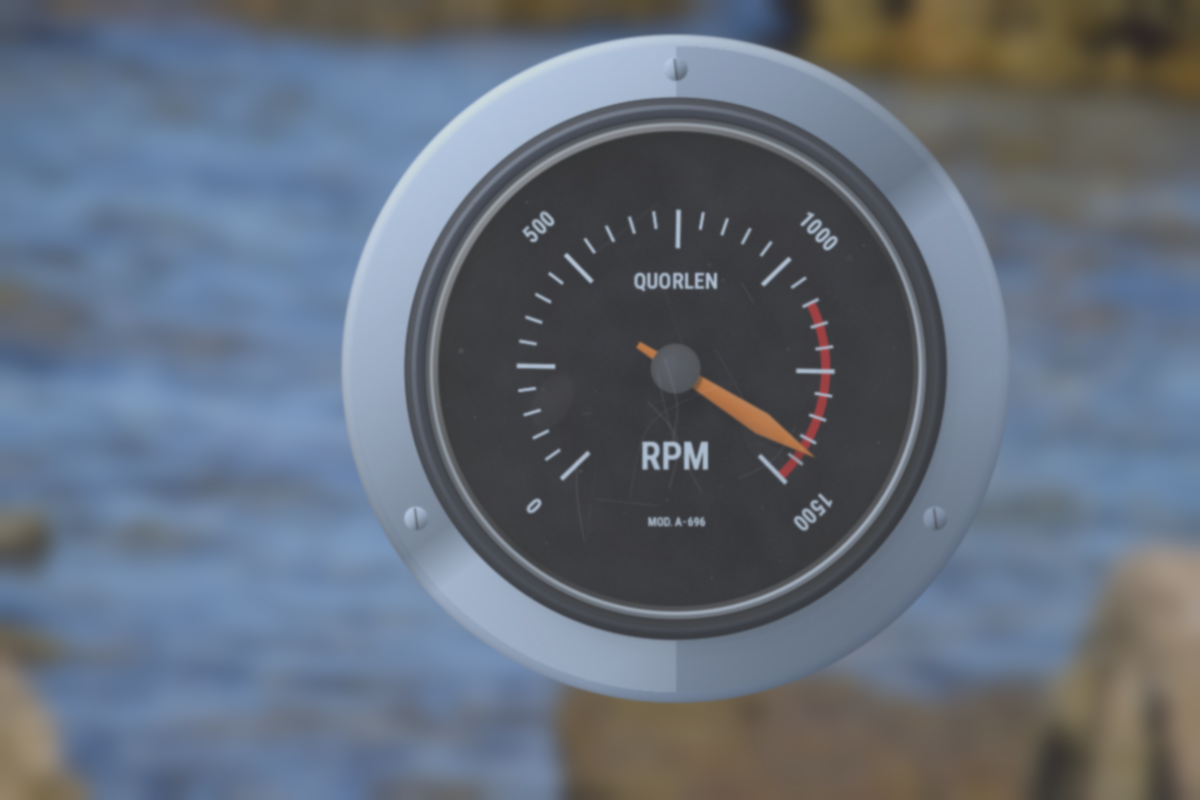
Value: 1425 rpm
